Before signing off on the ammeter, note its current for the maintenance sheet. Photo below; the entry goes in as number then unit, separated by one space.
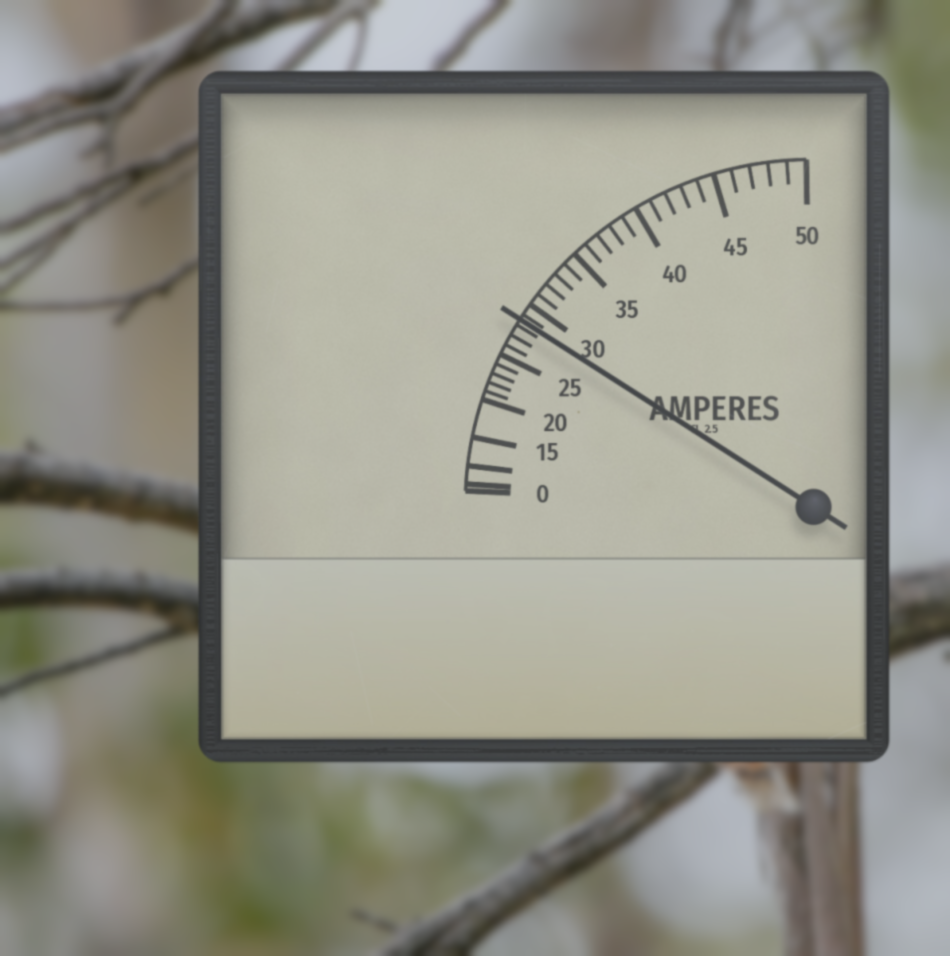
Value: 28.5 A
